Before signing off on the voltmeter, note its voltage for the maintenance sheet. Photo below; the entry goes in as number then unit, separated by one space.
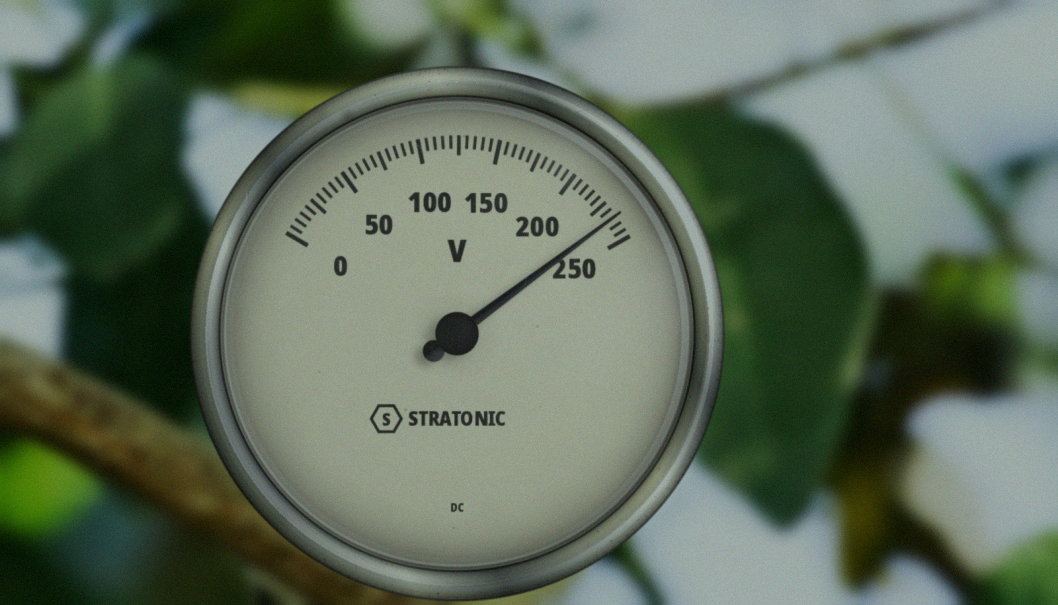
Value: 235 V
